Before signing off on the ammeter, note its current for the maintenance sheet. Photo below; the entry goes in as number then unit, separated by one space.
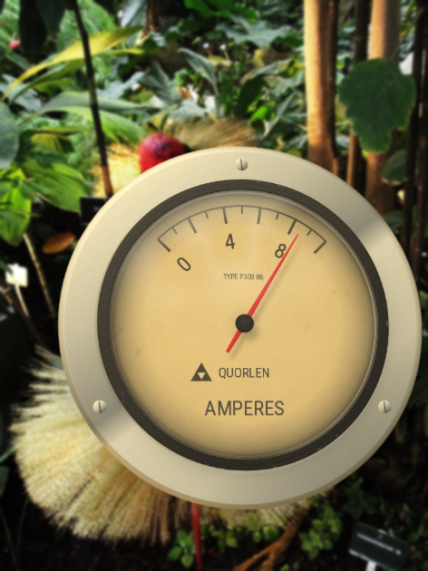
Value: 8.5 A
